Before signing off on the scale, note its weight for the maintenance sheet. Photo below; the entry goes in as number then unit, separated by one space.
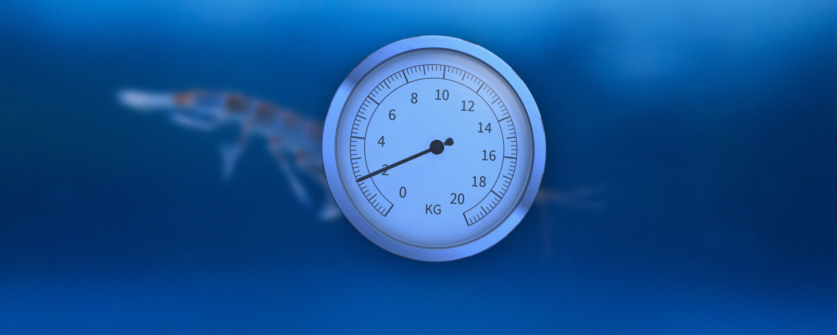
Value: 2 kg
